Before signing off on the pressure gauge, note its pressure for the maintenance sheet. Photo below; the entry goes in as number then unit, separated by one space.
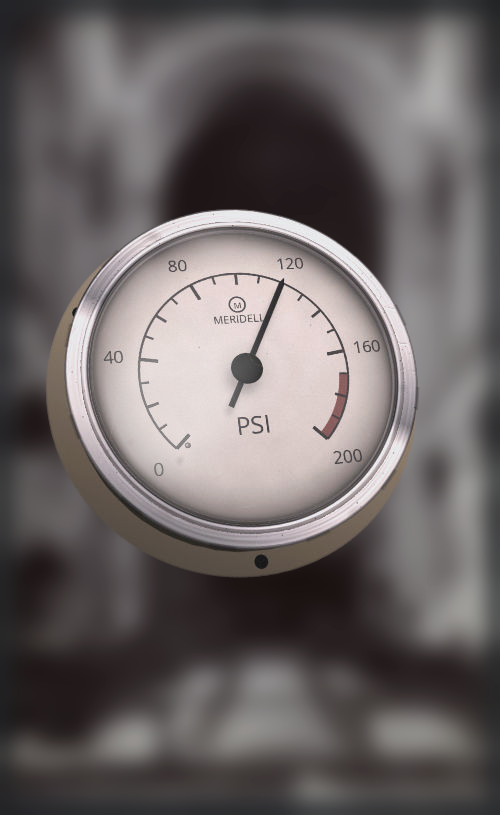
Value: 120 psi
